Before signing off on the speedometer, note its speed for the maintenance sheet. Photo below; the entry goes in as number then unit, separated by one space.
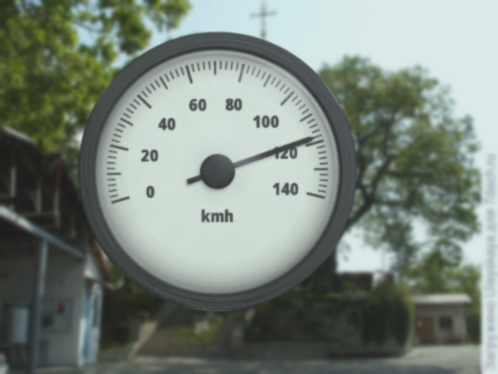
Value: 118 km/h
